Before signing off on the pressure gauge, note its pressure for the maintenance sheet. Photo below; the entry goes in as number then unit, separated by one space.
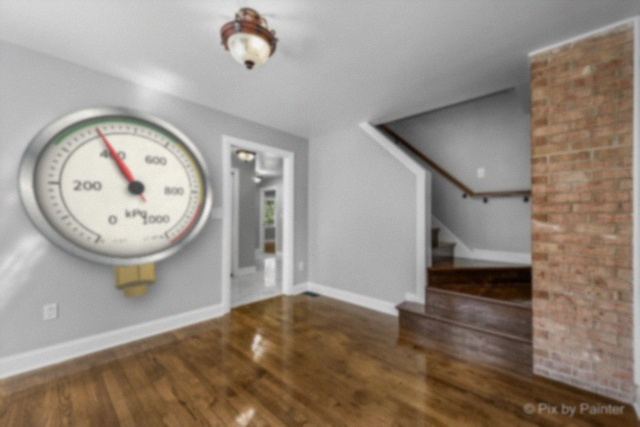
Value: 400 kPa
